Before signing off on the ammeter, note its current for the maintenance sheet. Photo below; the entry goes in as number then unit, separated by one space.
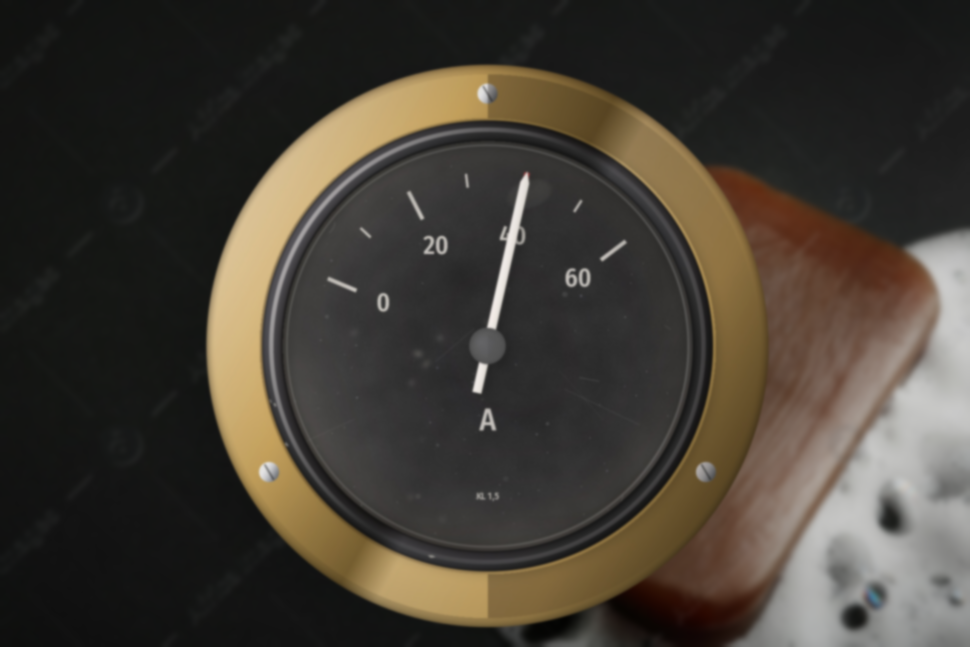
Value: 40 A
